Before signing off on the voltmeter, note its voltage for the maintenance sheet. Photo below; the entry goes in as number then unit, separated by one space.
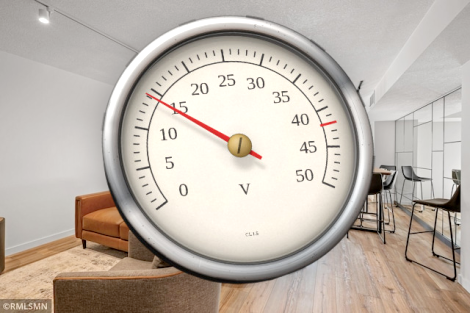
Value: 14 V
